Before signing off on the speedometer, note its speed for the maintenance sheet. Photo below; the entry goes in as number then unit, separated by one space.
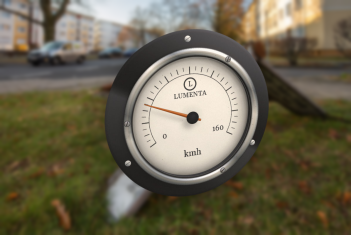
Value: 35 km/h
